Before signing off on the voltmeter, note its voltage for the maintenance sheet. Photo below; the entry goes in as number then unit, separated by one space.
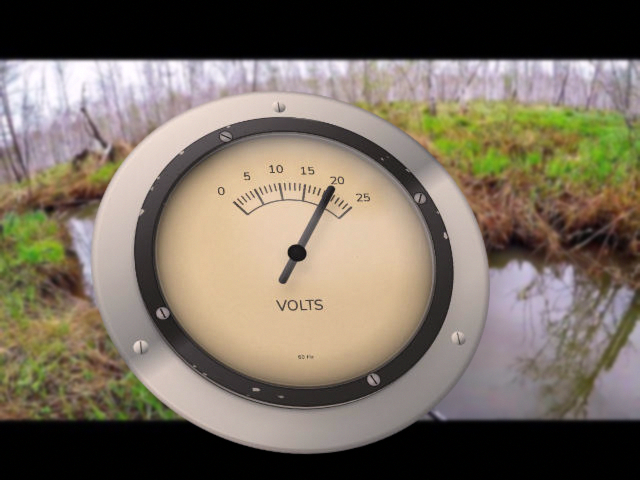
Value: 20 V
